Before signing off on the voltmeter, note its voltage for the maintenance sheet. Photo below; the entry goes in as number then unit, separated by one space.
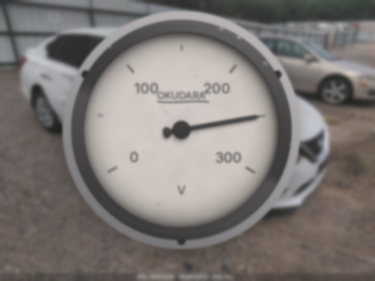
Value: 250 V
